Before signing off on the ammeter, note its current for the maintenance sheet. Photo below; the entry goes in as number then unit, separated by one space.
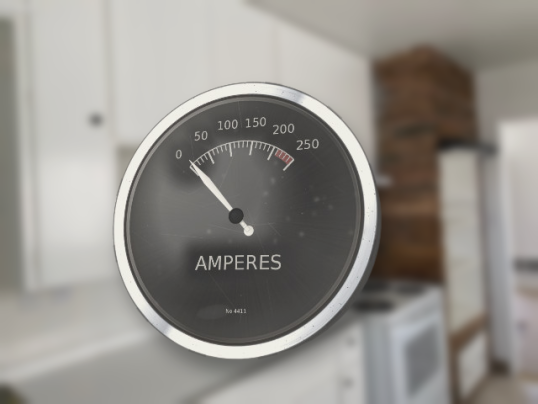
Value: 10 A
